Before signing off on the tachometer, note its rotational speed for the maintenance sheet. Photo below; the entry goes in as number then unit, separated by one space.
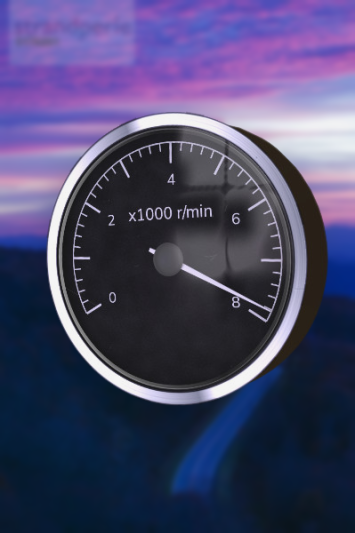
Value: 7800 rpm
